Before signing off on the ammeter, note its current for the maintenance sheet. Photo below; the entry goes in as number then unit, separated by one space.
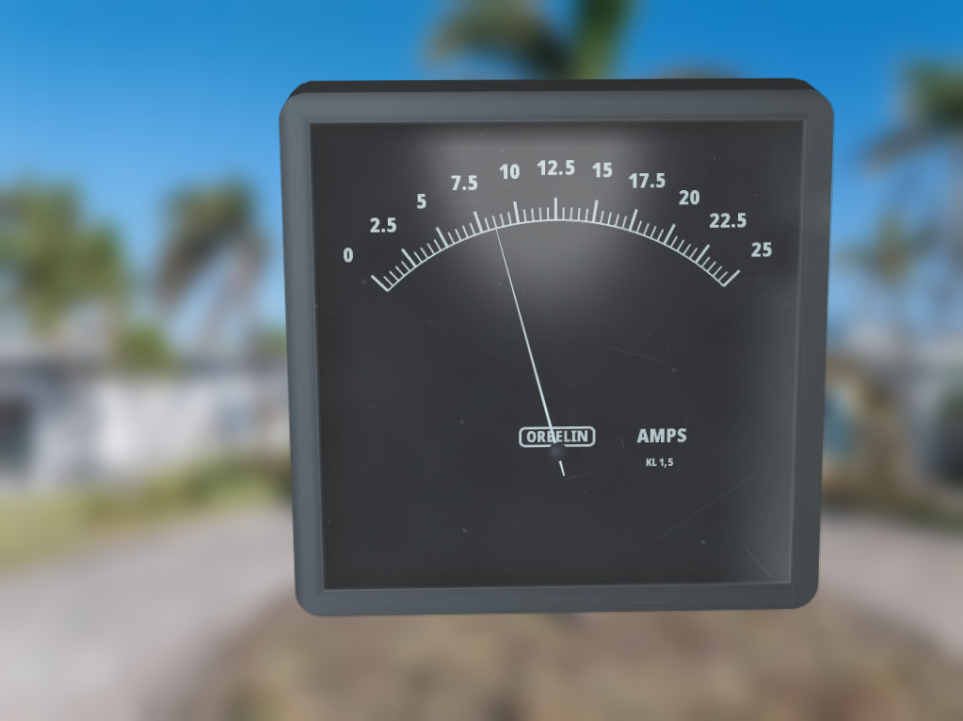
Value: 8.5 A
